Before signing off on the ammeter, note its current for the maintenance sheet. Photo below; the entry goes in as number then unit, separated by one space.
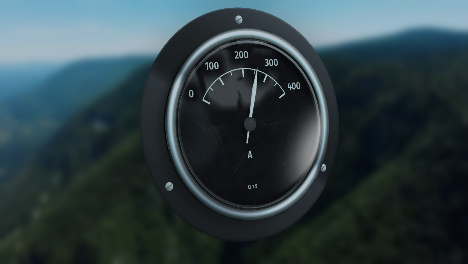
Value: 250 A
